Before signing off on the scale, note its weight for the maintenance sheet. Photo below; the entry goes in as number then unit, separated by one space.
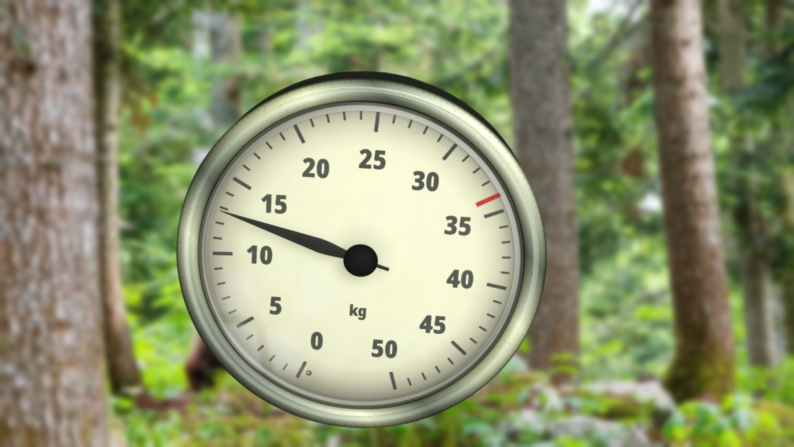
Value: 13 kg
